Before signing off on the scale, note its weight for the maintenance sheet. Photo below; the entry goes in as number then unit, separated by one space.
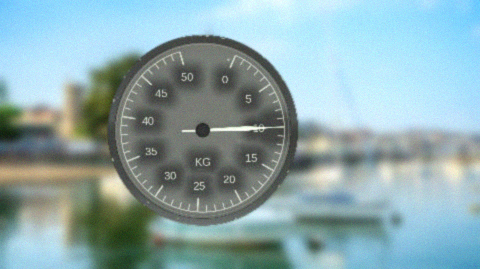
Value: 10 kg
